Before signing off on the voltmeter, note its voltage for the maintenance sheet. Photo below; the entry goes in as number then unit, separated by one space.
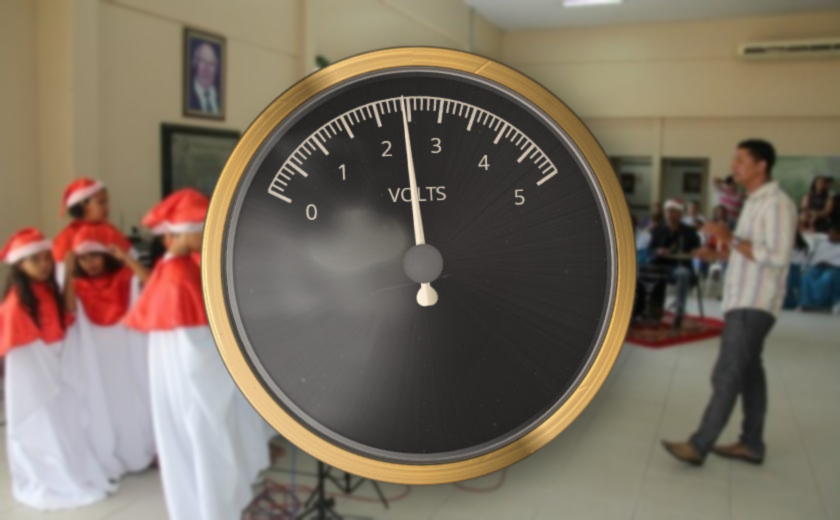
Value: 2.4 V
